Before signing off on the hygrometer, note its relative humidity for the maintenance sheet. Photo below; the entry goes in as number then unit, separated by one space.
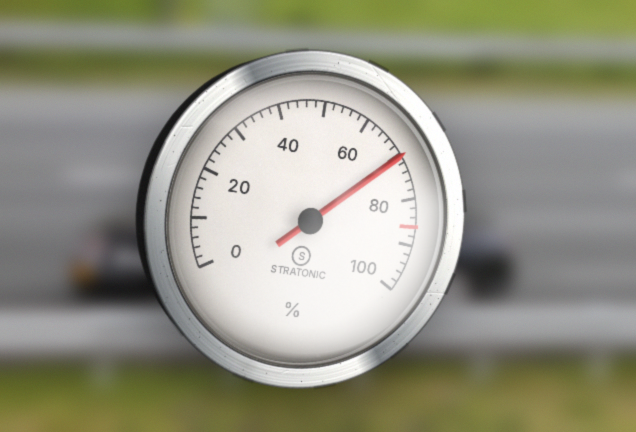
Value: 70 %
